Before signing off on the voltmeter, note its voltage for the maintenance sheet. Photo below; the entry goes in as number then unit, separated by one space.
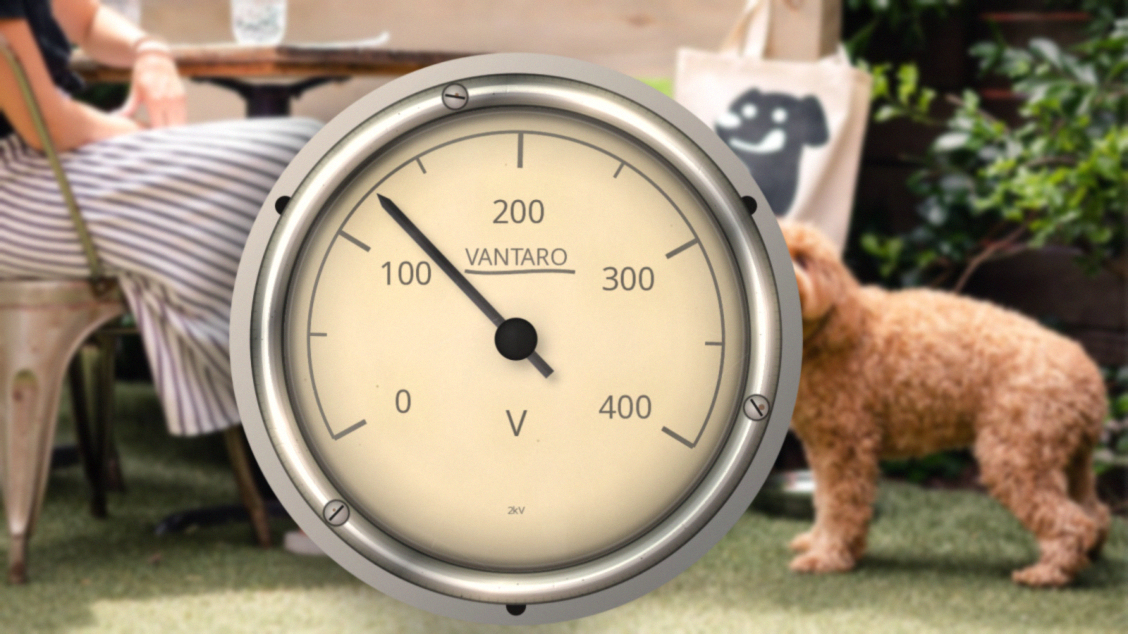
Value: 125 V
